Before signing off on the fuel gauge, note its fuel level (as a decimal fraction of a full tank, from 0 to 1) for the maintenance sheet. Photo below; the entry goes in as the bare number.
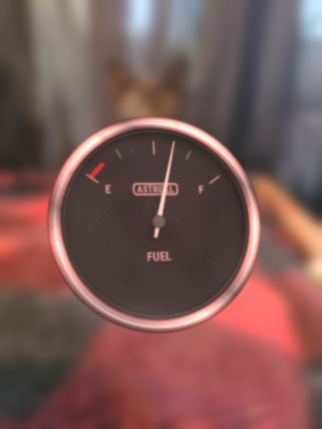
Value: 0.625
